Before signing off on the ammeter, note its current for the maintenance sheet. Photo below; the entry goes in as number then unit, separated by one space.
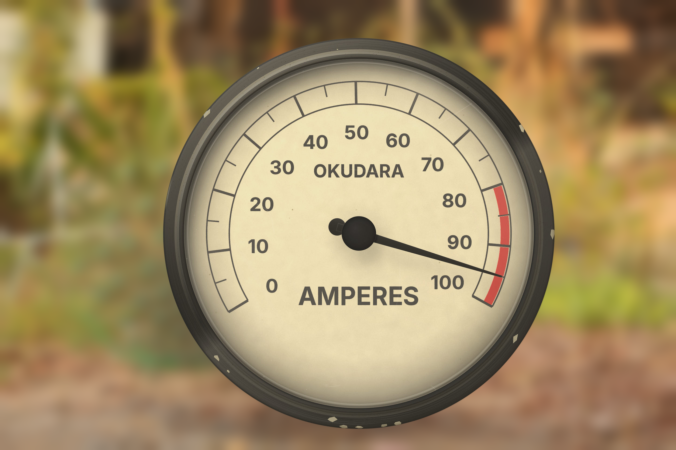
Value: 95 A
